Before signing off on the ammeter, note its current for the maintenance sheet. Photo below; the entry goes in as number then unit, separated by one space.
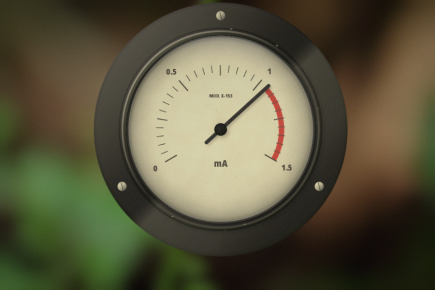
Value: 1.05 mA
